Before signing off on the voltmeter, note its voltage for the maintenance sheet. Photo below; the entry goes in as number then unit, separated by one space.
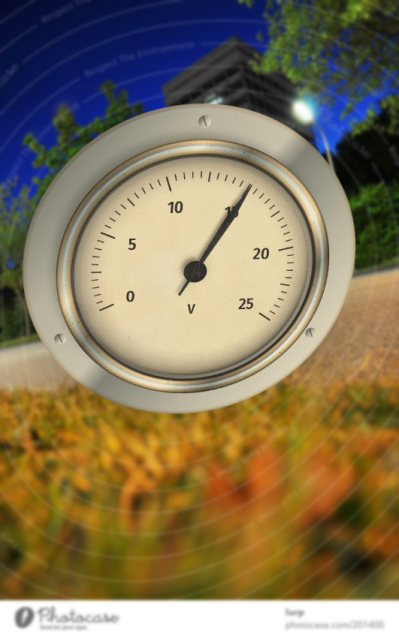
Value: 15 V
